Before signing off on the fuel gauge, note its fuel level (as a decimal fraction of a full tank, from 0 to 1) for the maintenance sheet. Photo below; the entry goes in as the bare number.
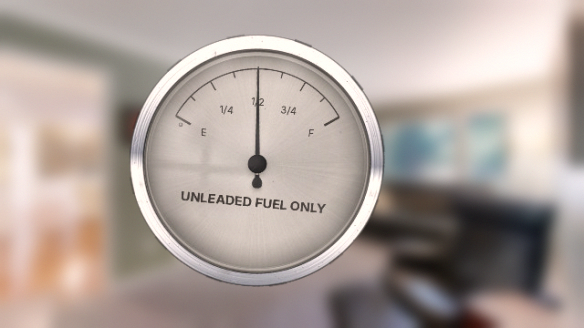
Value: 0.5
